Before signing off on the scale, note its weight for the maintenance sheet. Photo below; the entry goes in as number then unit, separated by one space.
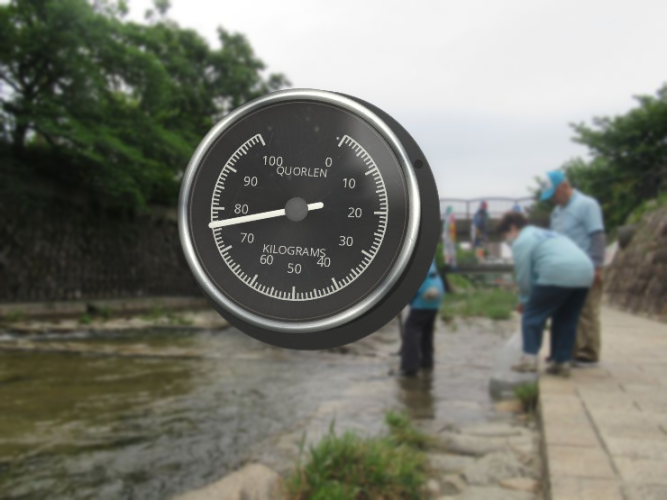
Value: 76 kg
